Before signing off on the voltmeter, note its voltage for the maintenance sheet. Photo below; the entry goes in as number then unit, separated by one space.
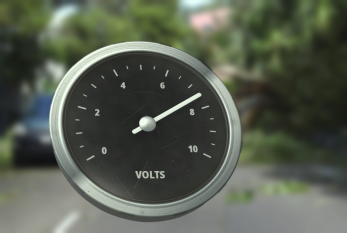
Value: 7.5 V
